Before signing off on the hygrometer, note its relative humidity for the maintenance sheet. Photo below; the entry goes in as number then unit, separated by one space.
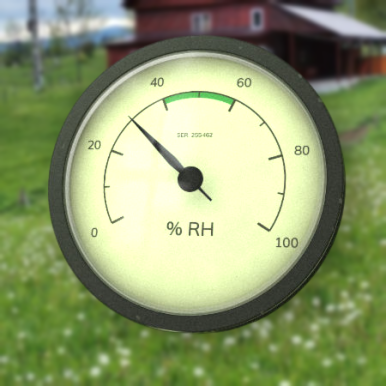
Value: 30 %
